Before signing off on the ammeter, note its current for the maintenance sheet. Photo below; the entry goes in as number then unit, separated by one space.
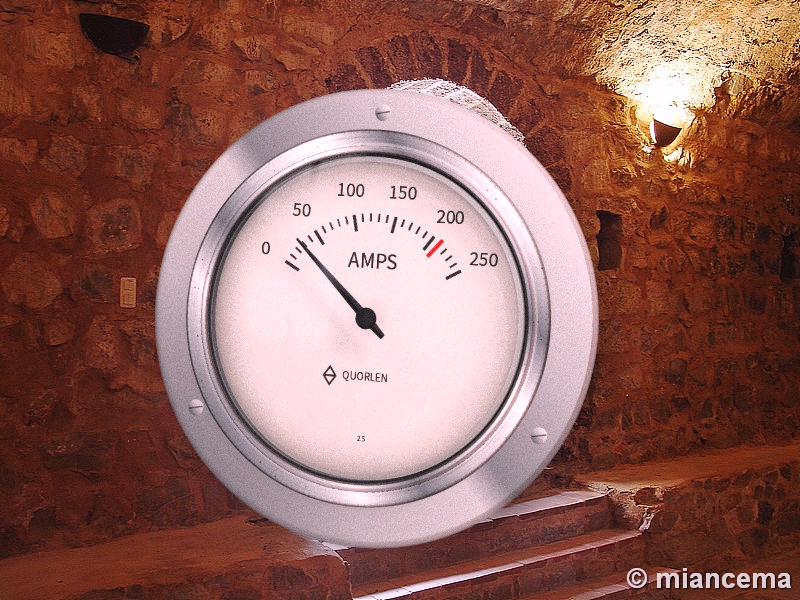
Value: 30 A
